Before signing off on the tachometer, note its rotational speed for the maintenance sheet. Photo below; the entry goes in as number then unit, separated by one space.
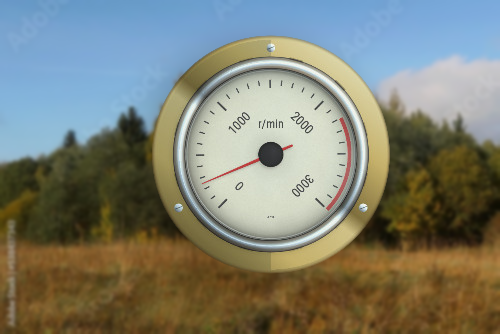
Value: 250 rpm
